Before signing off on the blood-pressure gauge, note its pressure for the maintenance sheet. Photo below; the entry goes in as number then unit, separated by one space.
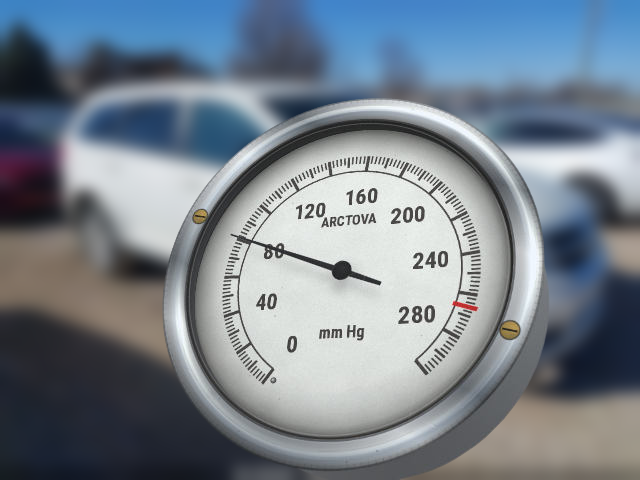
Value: 80 mmHg
